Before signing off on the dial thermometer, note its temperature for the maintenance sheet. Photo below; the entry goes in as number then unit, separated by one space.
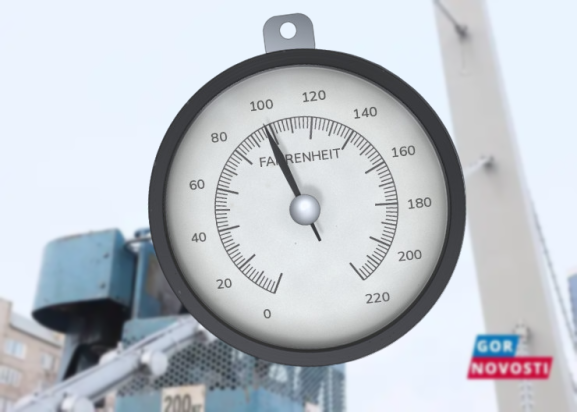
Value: 98 °F
